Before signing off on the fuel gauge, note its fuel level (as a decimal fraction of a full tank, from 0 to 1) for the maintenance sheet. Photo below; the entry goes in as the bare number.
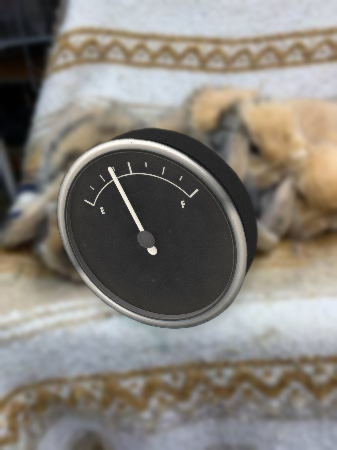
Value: 0.375
